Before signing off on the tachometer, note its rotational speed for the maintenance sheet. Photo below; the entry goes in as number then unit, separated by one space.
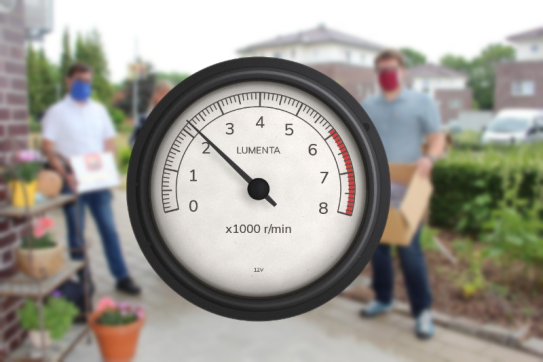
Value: 2200 rpm
